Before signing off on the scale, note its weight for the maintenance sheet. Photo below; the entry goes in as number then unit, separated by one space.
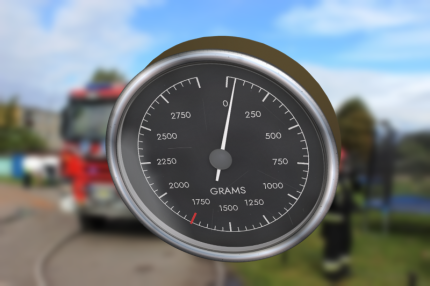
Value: 50 g
